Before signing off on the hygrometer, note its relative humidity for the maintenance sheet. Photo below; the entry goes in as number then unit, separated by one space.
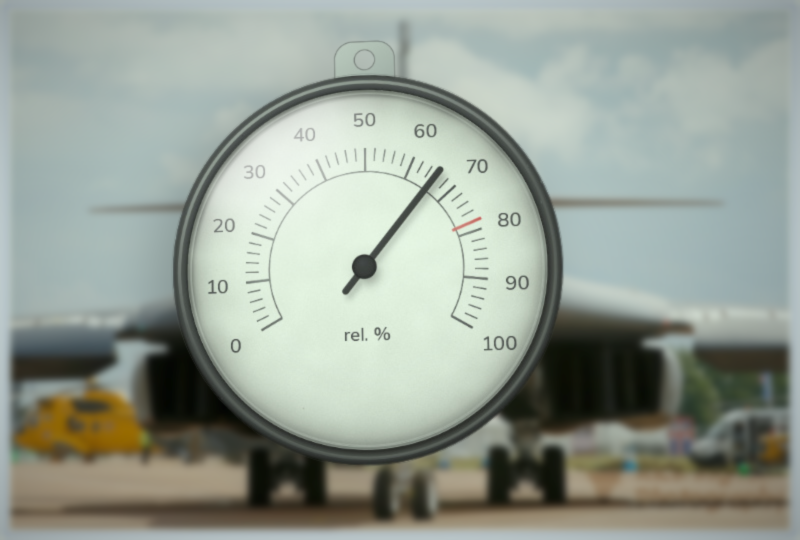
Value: 66 %
